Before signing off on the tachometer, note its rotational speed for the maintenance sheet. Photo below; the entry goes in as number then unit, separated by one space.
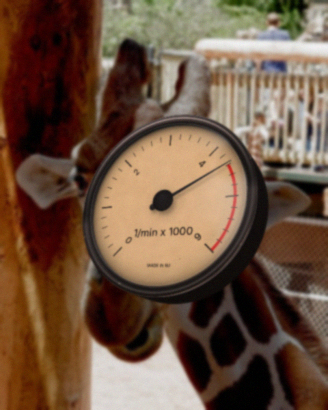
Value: 4400 rpm
